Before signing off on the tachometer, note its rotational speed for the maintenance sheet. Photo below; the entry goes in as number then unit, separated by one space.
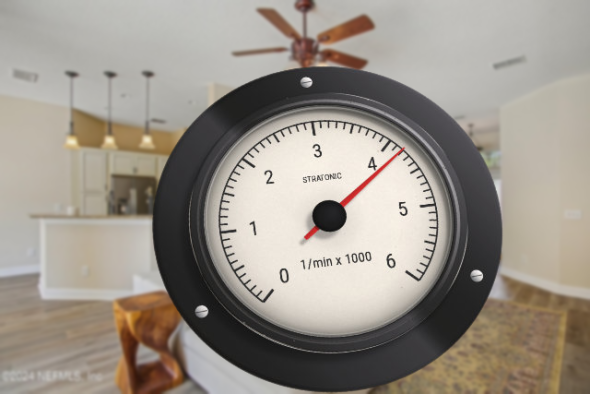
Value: 4200 rpm
